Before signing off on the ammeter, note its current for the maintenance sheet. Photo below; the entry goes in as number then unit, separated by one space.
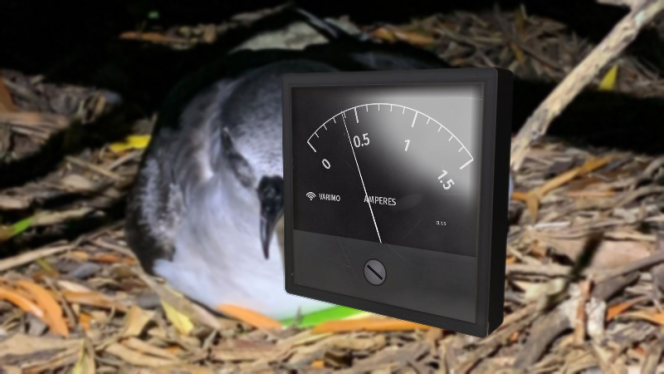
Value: 0.4 A
